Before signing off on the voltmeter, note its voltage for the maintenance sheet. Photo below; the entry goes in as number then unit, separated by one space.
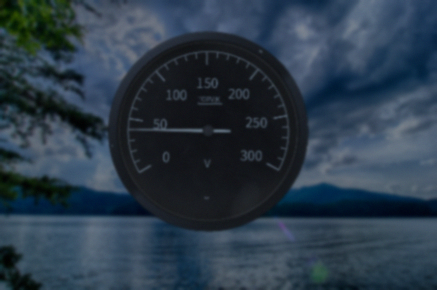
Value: 40 V
